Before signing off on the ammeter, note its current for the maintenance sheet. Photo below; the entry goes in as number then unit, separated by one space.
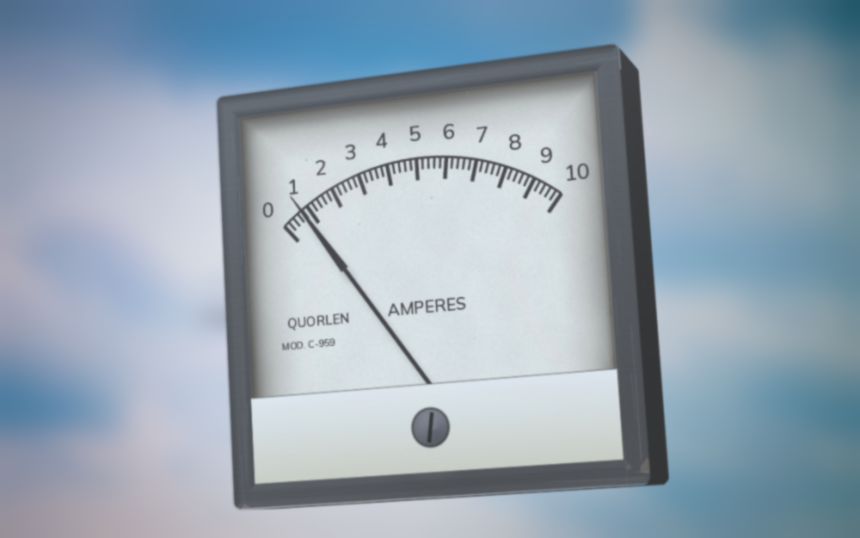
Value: 0.8 A
